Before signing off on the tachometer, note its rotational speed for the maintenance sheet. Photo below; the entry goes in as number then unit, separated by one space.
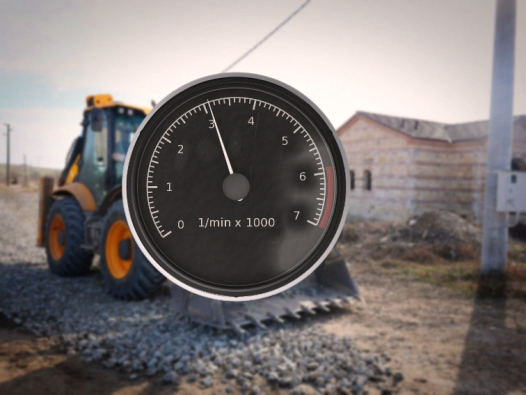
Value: 3100 rpm
